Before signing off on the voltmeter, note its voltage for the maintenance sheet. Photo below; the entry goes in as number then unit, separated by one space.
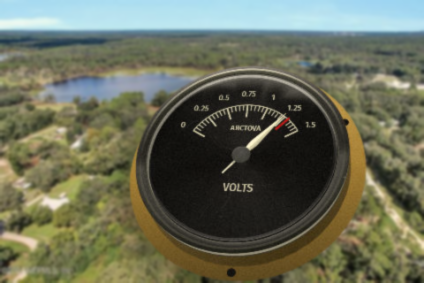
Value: 1.25 V
